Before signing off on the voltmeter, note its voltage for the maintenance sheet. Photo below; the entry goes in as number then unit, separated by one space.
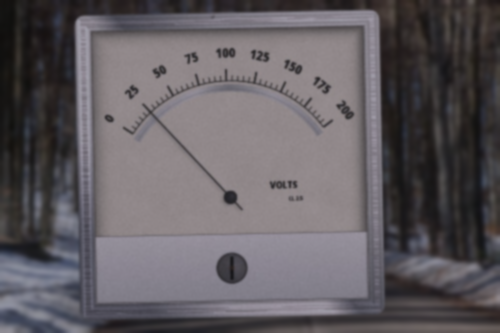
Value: 25 V
